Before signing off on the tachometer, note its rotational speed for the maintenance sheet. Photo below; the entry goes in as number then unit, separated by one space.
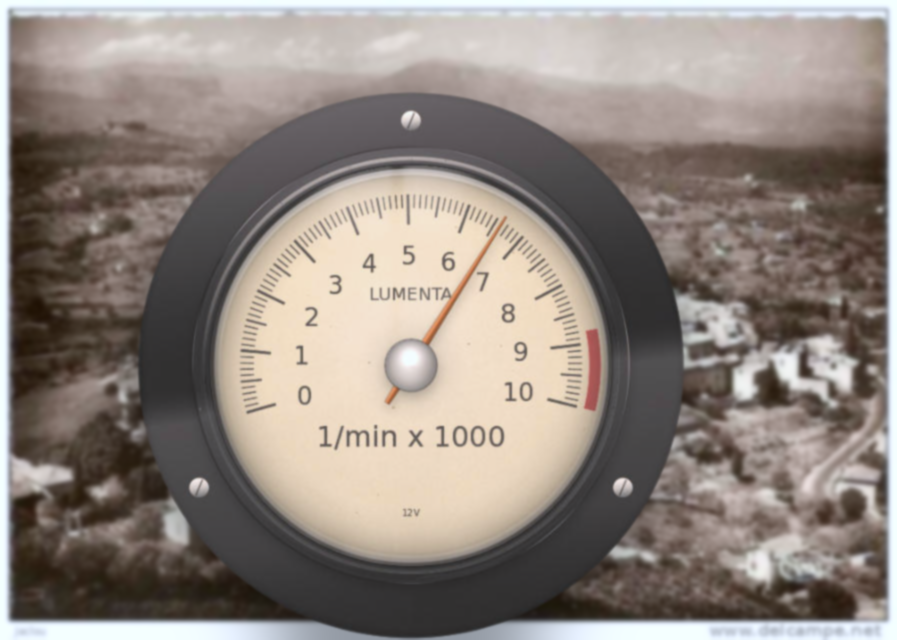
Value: 6600 rpm
